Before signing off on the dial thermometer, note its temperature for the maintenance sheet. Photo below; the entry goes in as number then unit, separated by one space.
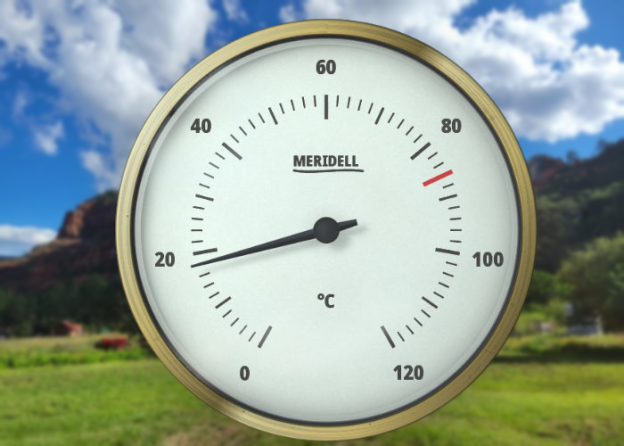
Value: 18 °C
